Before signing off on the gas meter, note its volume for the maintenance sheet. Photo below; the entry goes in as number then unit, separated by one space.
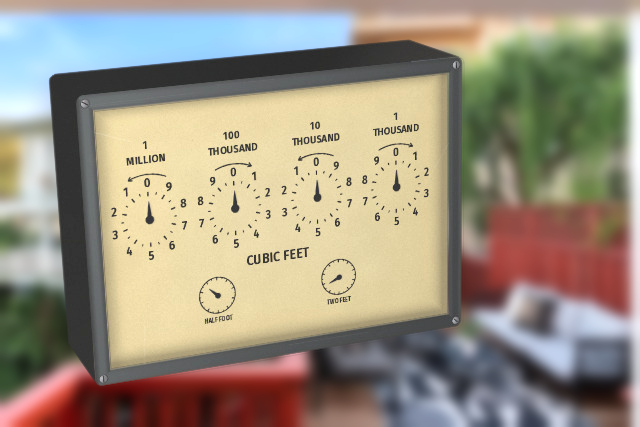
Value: 0 ft³
